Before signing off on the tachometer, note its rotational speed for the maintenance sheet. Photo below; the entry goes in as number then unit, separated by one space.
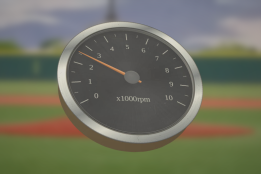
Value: 2500 rpm
